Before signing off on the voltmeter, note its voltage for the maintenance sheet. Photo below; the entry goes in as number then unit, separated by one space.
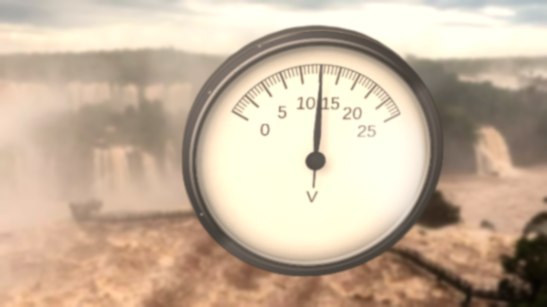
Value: 12.5 V
